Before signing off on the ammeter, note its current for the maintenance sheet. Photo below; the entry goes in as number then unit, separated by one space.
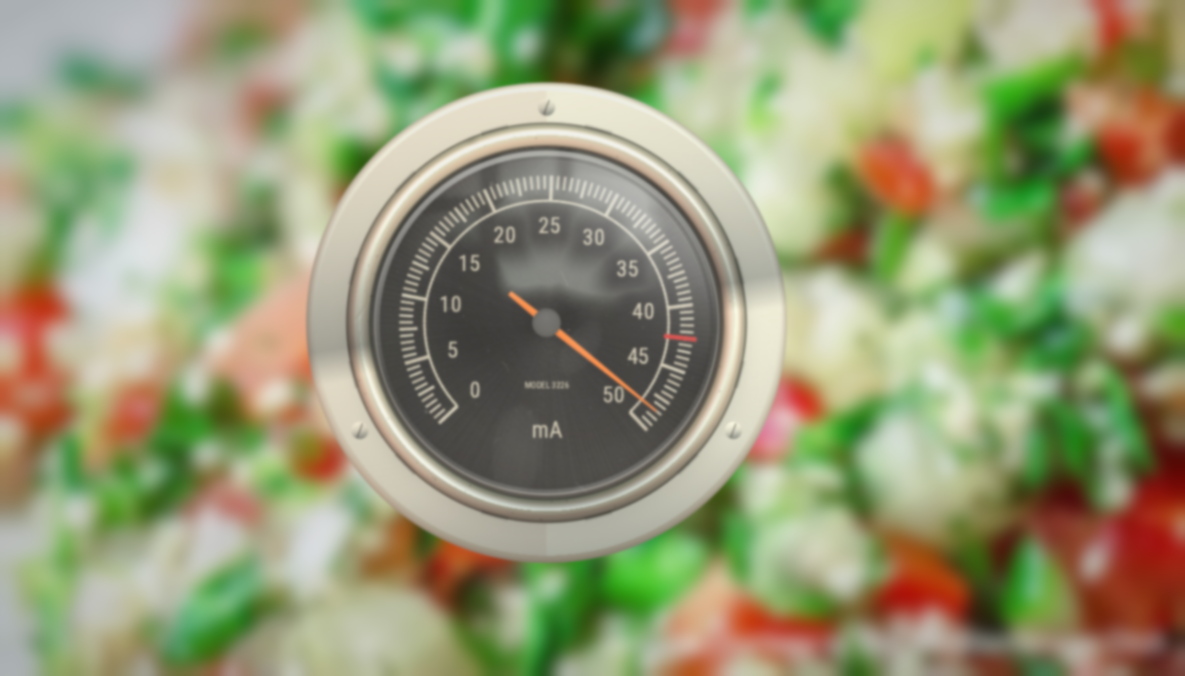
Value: 48.5 mA
